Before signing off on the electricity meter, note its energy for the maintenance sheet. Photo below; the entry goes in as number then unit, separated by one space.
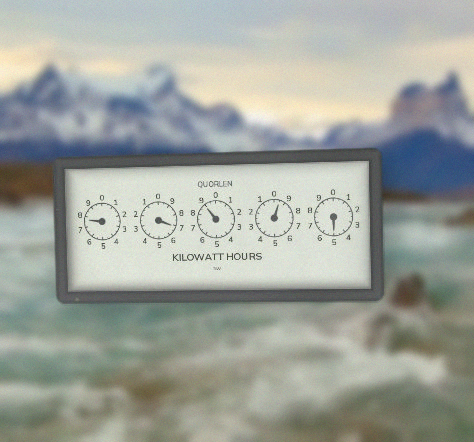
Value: 76895 kWh
